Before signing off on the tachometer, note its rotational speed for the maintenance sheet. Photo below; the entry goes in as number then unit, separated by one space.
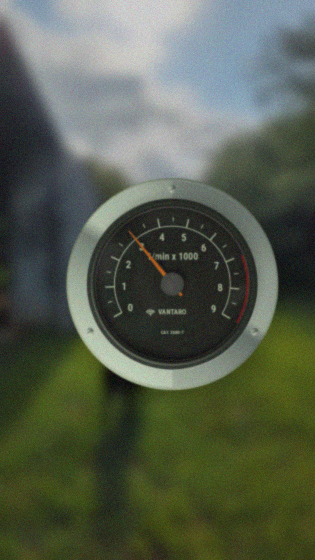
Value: 3000 rpm
